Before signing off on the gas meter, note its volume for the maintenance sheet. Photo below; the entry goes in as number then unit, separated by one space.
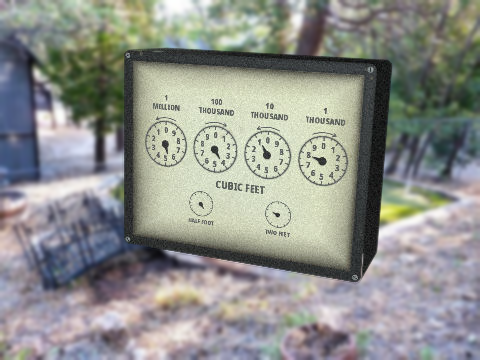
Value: 540800 ft³
